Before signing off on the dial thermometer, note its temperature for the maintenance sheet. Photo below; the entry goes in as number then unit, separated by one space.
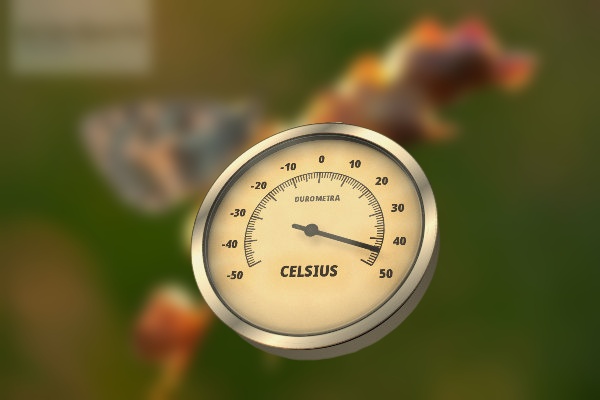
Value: 45 °C
